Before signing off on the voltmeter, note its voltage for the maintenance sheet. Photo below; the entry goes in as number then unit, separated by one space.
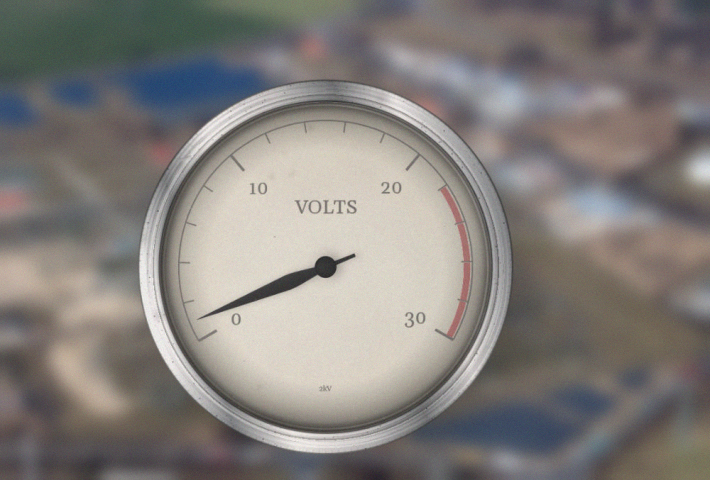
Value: 1 V
